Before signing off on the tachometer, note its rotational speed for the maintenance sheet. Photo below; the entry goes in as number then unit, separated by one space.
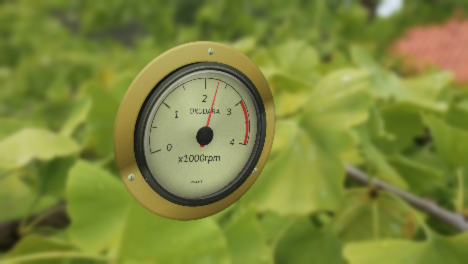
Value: 2250 rpm
